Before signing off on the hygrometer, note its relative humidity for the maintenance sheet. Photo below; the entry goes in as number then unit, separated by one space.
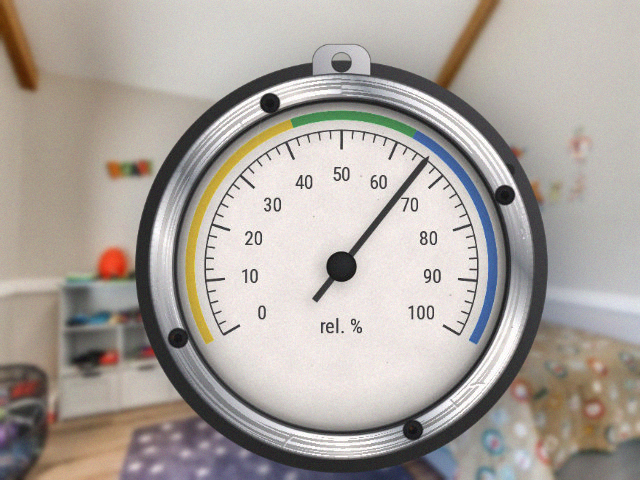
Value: 66 %
